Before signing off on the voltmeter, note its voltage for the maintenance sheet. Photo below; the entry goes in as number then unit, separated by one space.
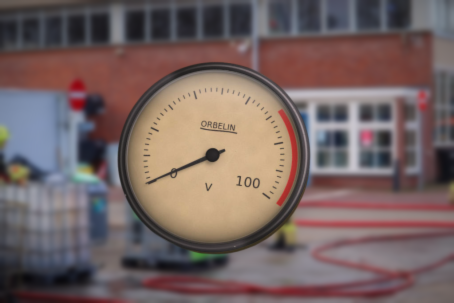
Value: 0 V
